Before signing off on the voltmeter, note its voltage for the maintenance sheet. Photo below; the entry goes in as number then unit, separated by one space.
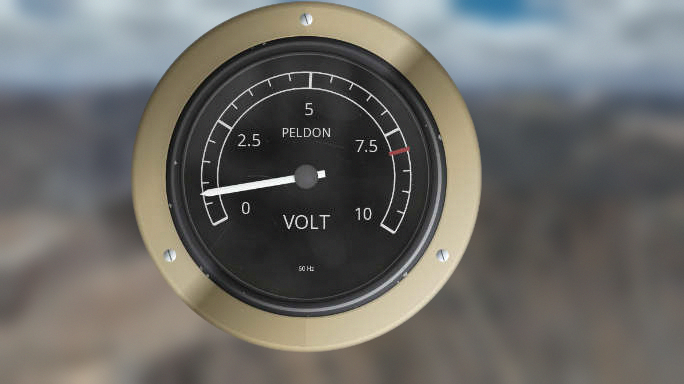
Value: 0.75 V
